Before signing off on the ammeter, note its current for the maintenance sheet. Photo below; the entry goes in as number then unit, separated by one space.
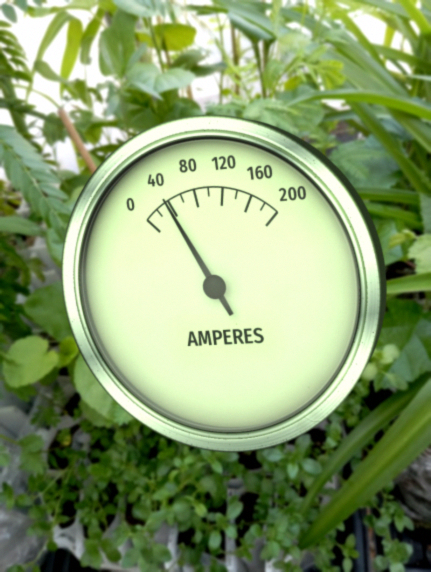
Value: 40 A
